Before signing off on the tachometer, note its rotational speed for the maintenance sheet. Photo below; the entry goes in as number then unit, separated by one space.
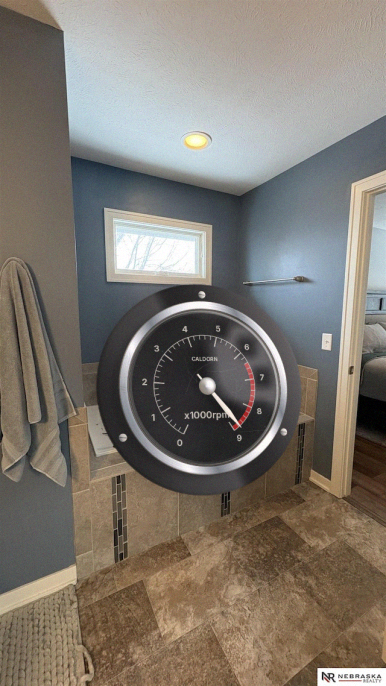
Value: 8800 rpm
